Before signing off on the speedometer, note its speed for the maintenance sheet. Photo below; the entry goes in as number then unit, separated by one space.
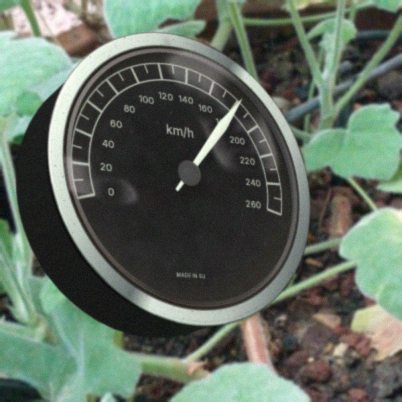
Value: 180 km/h
